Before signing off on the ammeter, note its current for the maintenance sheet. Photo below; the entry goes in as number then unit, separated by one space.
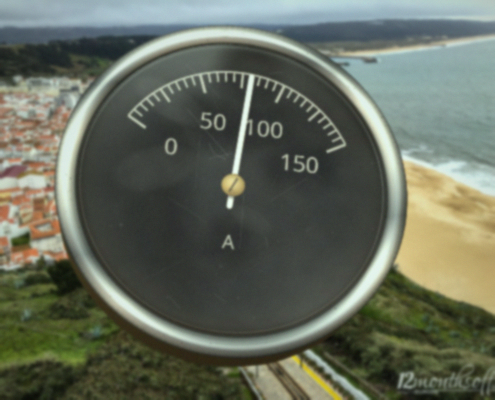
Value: 80 A
